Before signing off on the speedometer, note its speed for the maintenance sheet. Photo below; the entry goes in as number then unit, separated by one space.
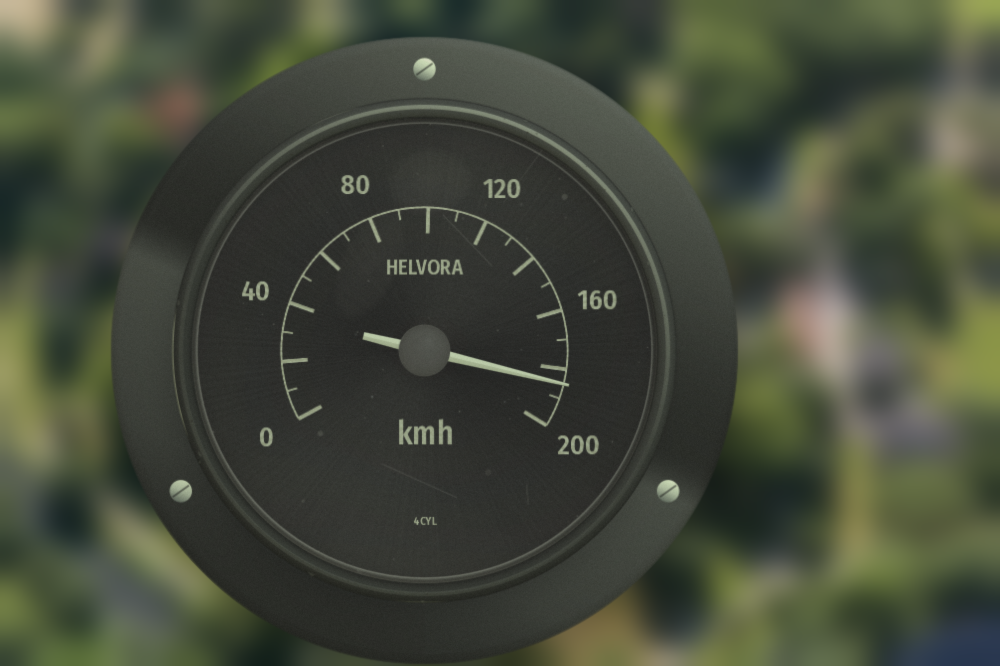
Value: 185 km/h
